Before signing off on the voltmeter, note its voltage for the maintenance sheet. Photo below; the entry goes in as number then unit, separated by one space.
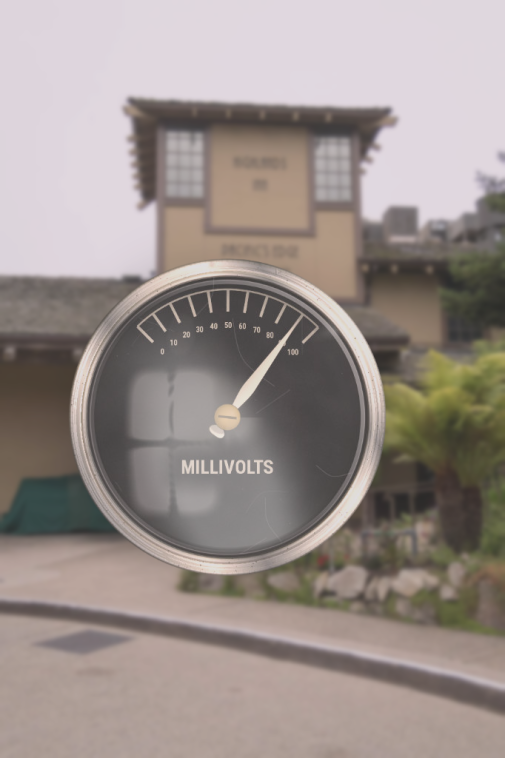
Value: 90 mV
